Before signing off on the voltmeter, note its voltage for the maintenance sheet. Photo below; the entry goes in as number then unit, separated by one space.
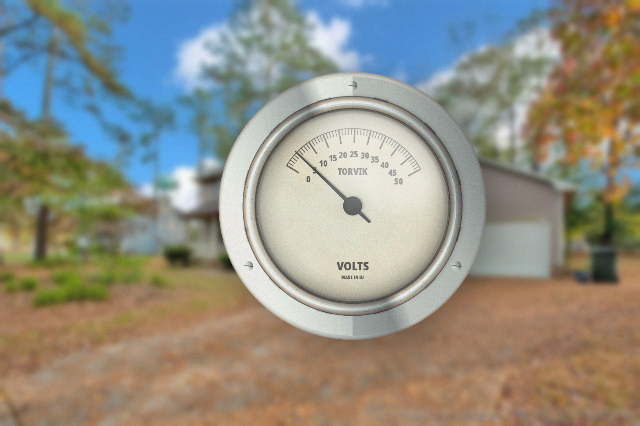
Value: 5 V
